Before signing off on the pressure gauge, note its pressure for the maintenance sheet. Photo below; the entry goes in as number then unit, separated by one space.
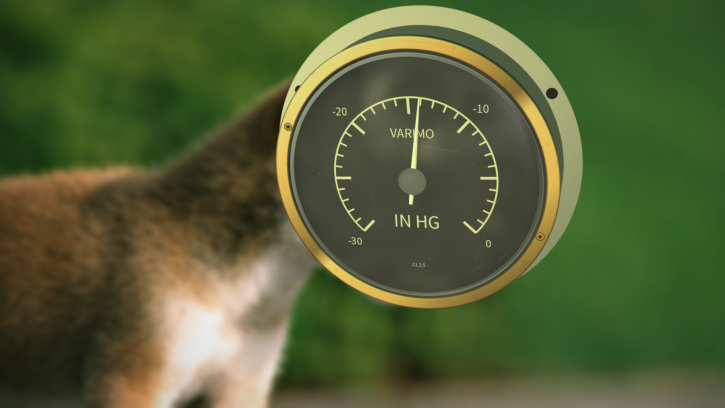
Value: -14 inHg
